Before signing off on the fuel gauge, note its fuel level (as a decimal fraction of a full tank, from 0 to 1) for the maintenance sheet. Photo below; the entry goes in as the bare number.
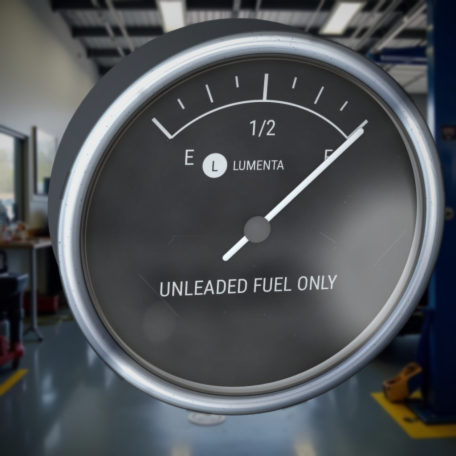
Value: 1
